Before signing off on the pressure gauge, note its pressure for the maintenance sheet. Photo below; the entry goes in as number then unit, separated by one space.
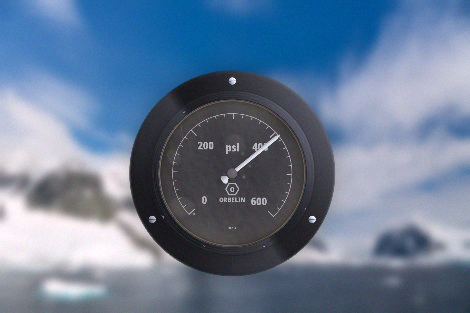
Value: 410 psi
